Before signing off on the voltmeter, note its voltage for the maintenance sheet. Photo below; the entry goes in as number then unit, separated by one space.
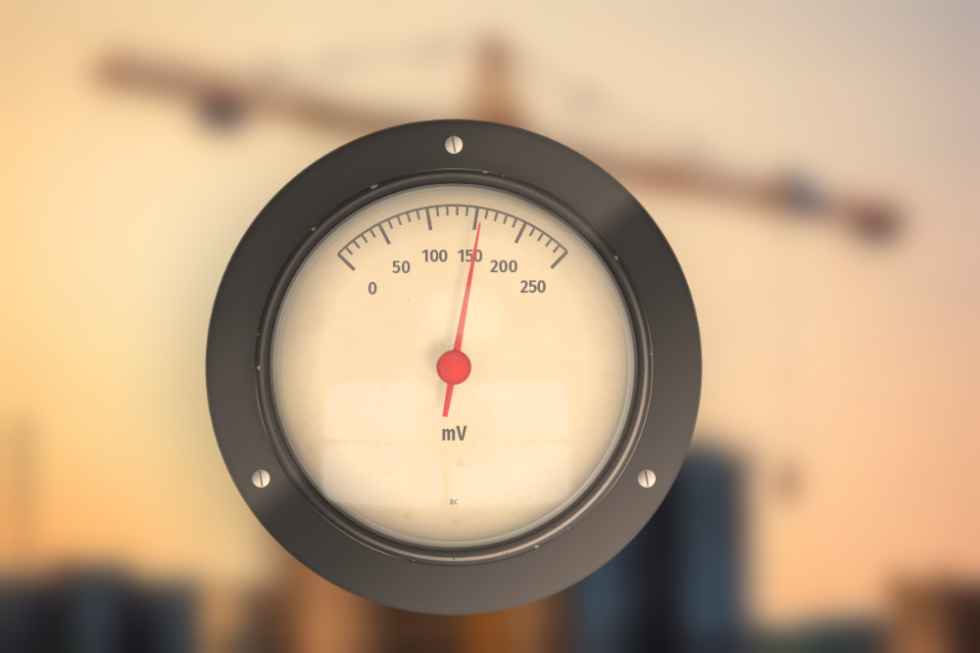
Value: 155 mV
